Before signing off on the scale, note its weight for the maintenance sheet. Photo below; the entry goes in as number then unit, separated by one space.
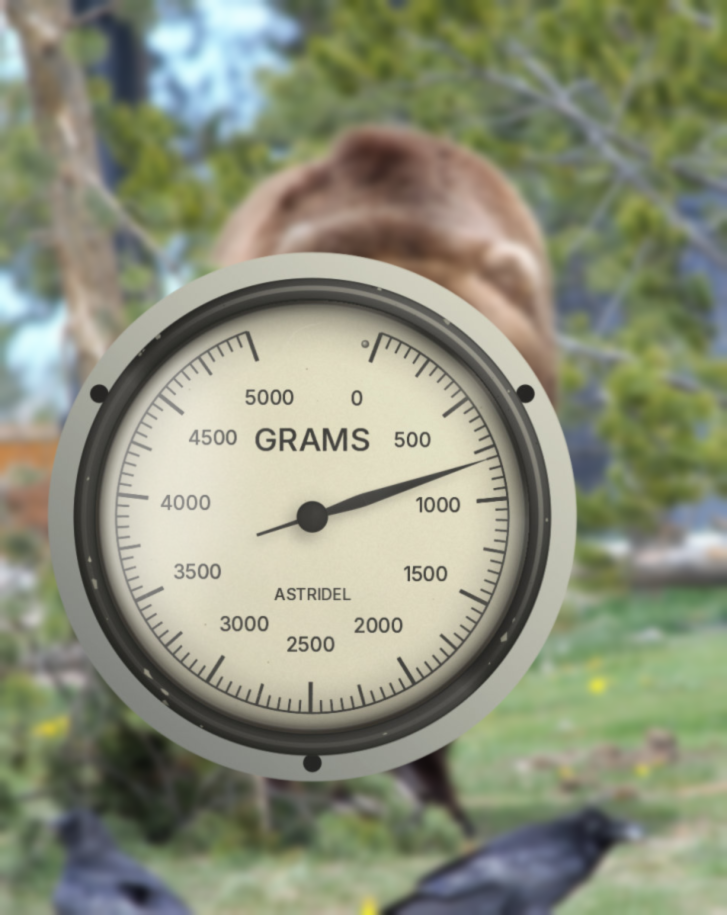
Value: 800 g
